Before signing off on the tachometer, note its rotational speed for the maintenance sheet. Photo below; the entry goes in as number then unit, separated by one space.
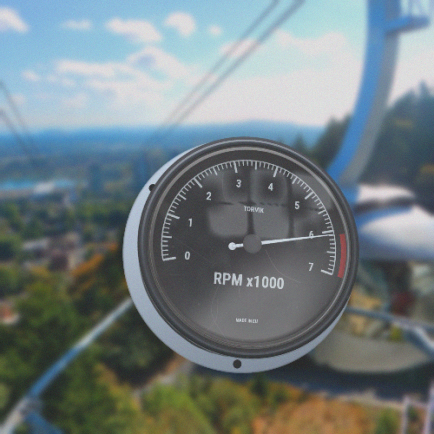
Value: 6100 rpm
